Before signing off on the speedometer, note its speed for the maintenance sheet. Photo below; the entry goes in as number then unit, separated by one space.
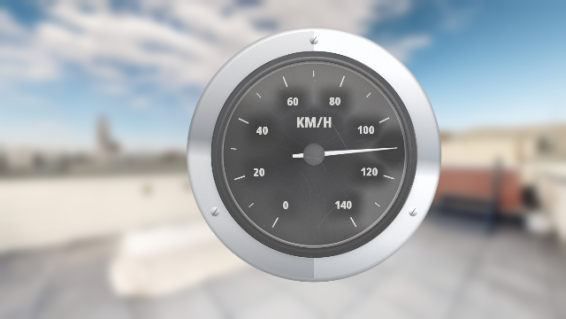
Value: 110 km/h
